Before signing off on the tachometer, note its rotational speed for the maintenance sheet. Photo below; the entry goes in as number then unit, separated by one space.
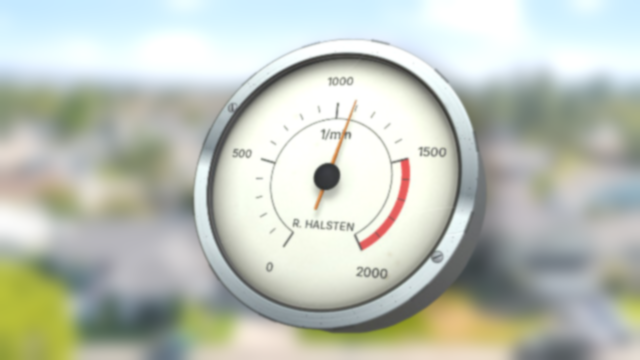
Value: 1100 rpm
